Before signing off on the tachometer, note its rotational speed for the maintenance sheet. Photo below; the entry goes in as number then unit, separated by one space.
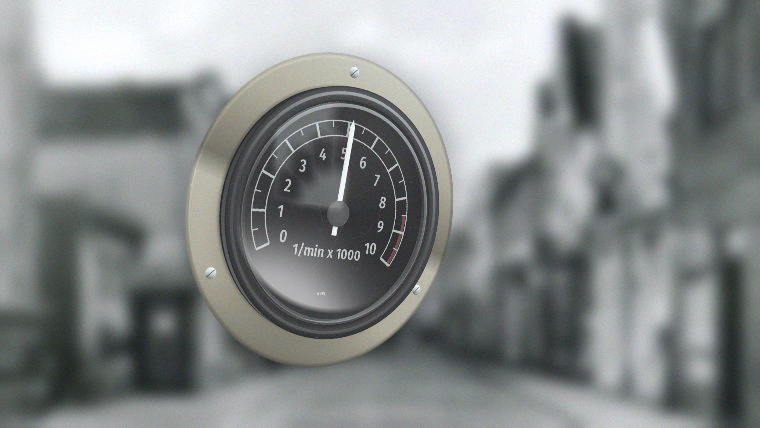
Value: 5000 rpm
